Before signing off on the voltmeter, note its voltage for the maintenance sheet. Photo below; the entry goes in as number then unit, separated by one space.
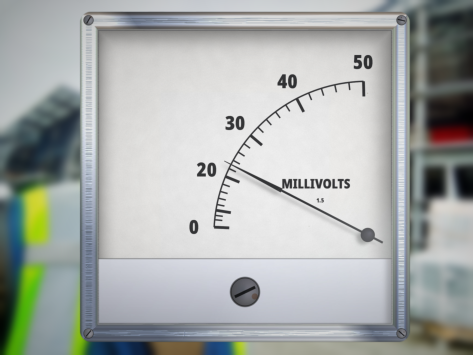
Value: 23 mV
